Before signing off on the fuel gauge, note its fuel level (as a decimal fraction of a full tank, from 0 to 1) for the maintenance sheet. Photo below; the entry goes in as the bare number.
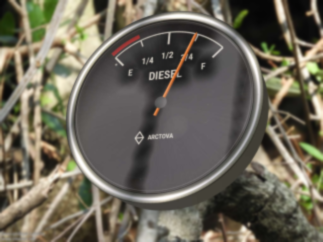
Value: 0.75
